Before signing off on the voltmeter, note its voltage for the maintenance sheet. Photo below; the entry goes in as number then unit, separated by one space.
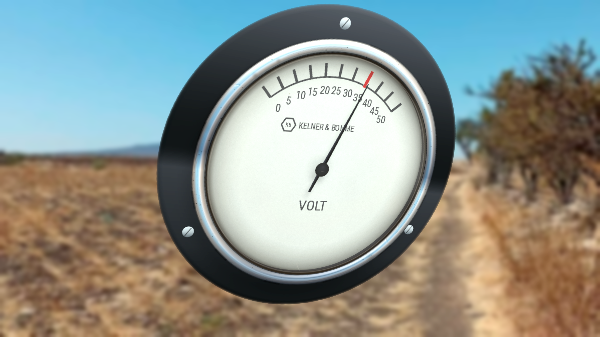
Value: 35 V
